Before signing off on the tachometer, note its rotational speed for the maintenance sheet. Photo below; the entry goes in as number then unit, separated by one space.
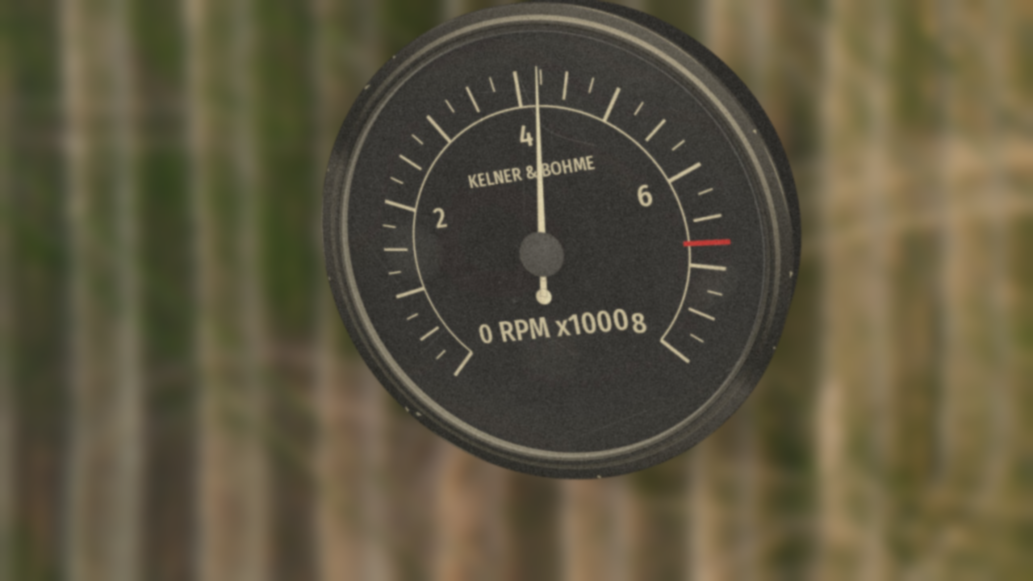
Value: 4250 rpm
